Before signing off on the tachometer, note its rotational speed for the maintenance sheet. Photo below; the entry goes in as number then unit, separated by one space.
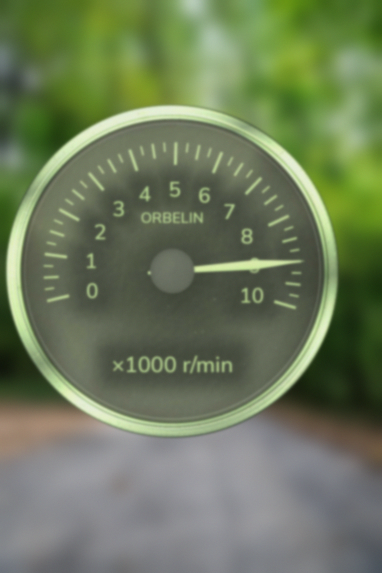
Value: 9000 rpm
